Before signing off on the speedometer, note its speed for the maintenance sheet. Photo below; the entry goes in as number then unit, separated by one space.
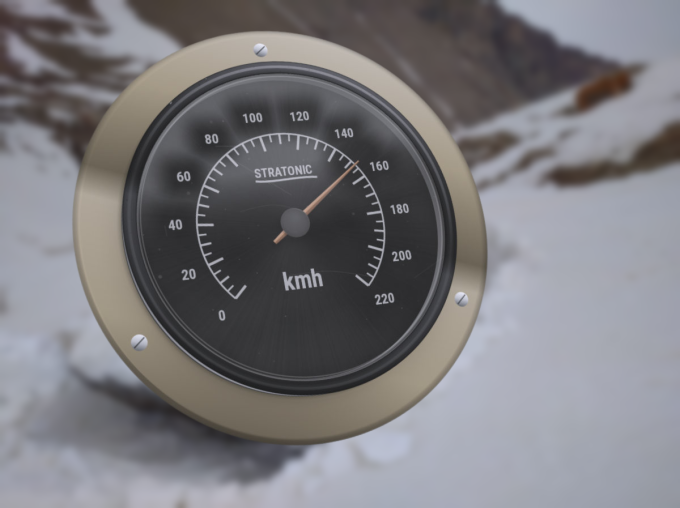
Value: 152.5 km/h
